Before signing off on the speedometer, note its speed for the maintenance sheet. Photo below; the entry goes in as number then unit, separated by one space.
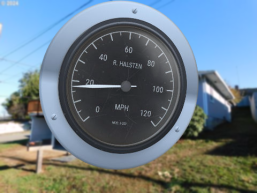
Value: 17.5 mph
